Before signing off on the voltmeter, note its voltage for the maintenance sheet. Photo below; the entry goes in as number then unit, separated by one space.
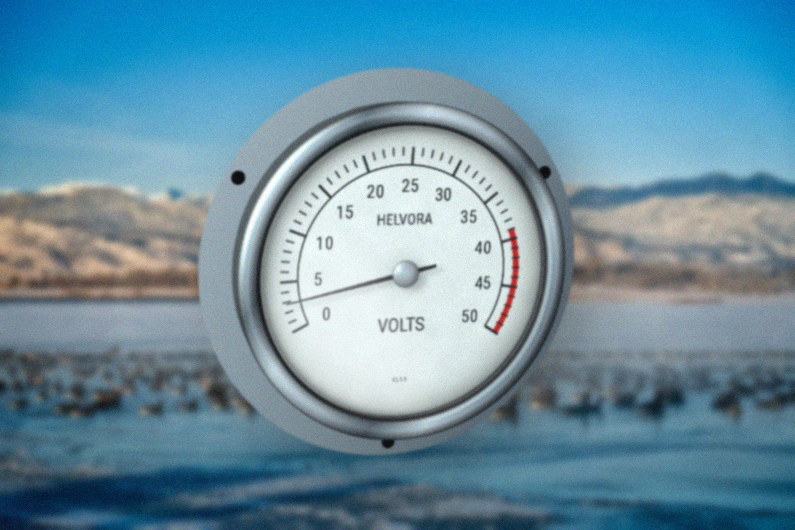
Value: 3 V
